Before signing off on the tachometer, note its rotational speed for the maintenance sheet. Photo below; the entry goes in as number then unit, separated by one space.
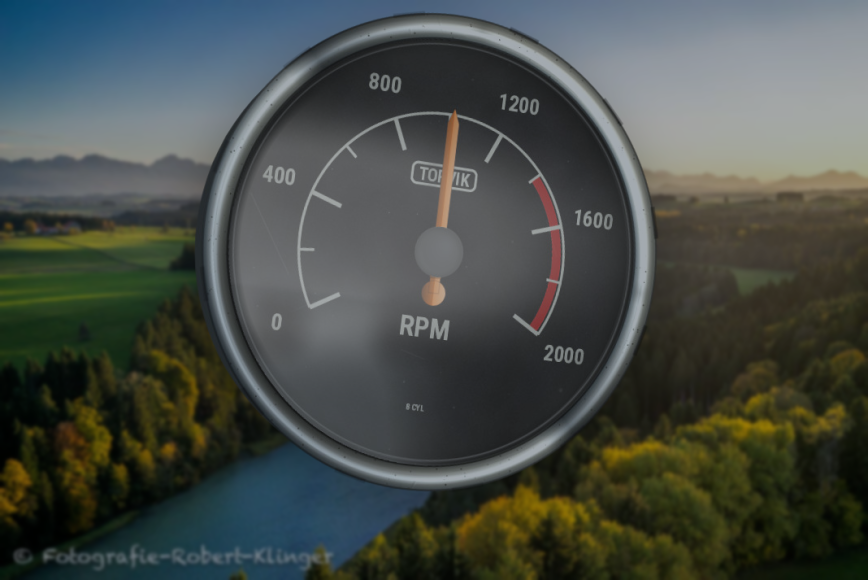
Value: 1000 rpm
